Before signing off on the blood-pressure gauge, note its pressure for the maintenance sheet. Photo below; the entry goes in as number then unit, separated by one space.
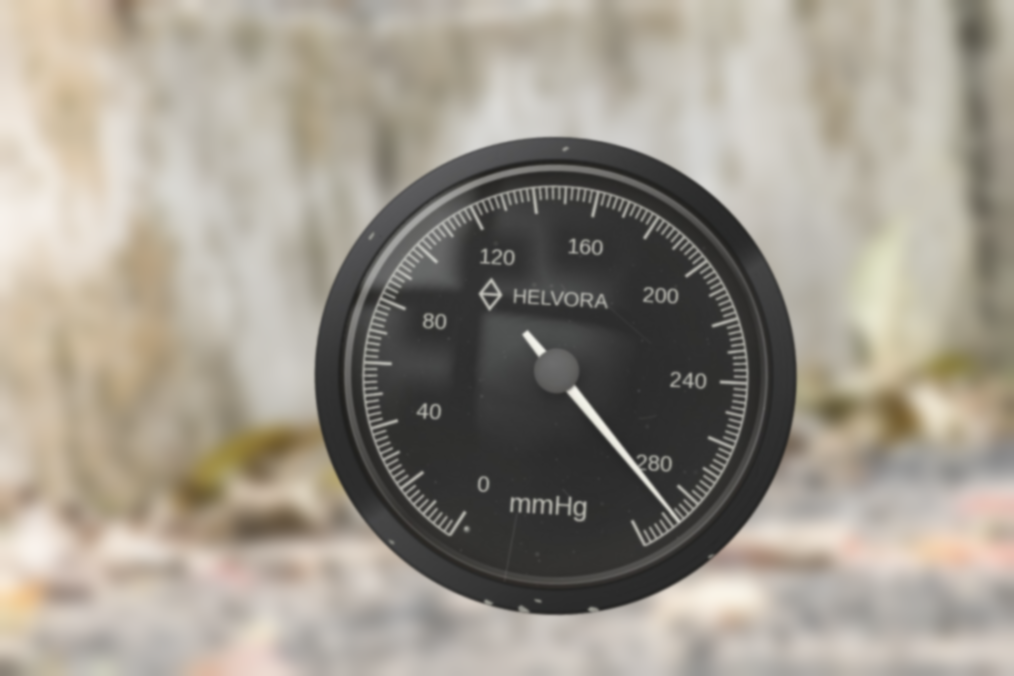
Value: 288 mmHg
